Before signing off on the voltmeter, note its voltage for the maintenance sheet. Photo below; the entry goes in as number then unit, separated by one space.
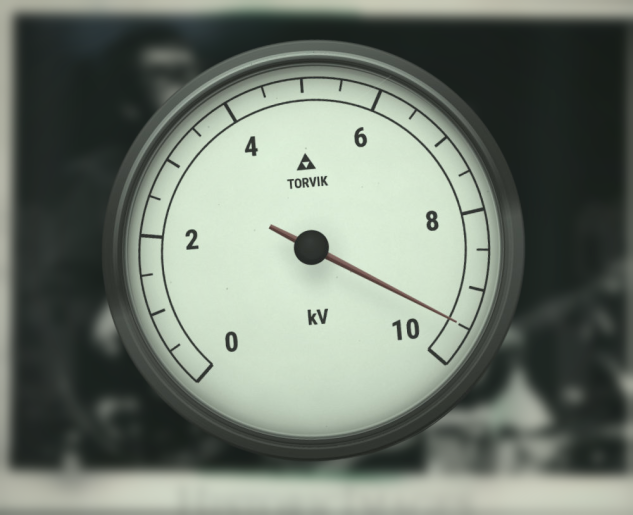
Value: 9.5 kV
